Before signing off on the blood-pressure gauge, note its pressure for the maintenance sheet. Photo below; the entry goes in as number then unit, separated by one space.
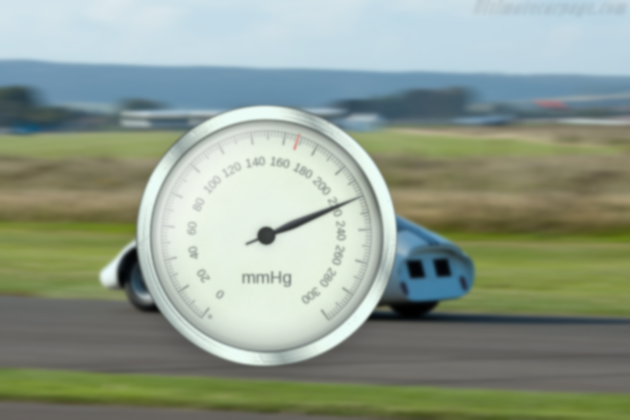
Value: 220 mmHg
